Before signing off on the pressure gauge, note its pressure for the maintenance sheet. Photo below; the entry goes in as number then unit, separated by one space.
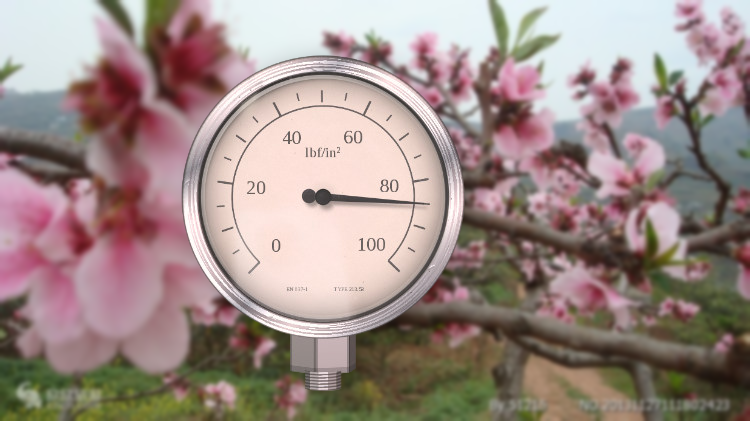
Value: 85 psi
